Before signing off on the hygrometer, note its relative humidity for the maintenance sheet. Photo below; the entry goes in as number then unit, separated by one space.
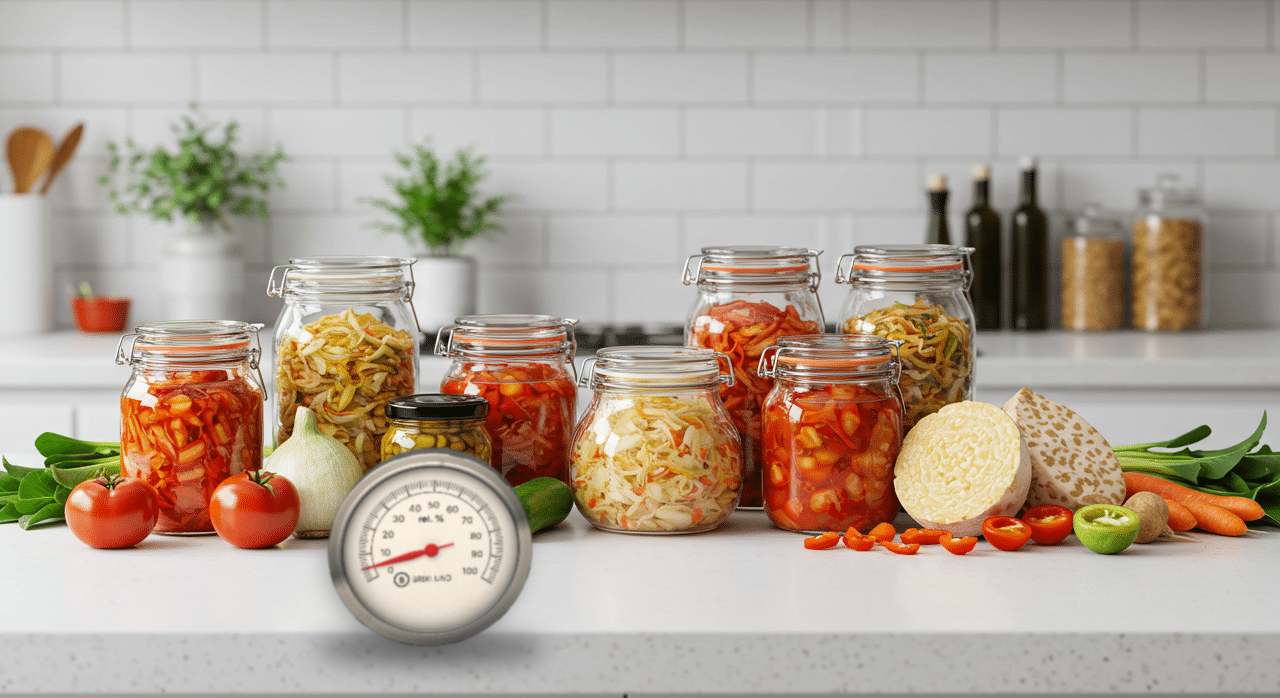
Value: 5 %
